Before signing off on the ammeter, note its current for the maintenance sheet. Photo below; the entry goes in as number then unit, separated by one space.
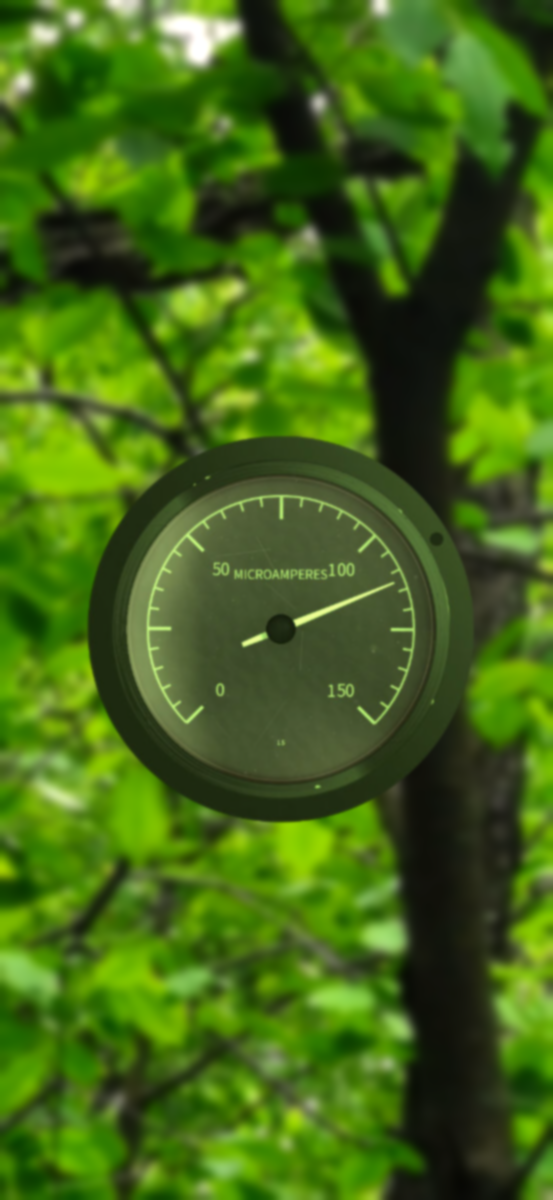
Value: 112.5 µA
